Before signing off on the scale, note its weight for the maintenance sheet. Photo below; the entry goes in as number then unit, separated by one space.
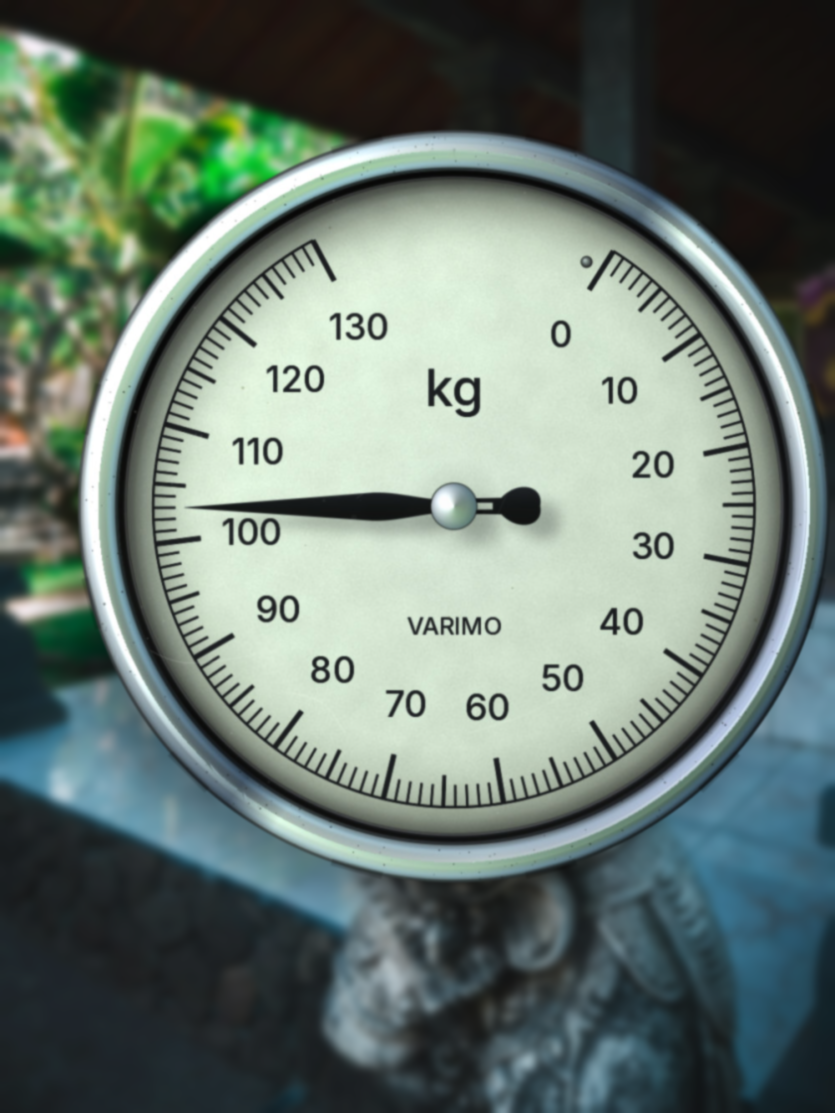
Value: 103 kg
